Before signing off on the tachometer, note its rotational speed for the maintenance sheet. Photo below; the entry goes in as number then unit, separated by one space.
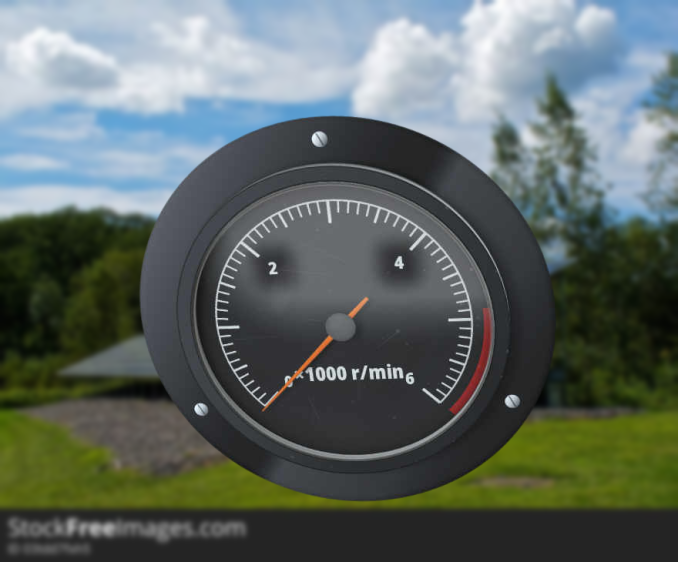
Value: 0 rpm
